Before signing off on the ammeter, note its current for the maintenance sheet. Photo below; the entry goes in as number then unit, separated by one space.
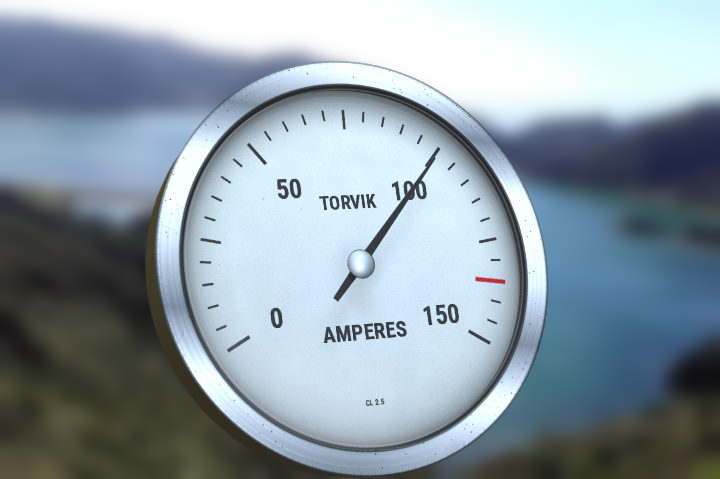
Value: 100 A
